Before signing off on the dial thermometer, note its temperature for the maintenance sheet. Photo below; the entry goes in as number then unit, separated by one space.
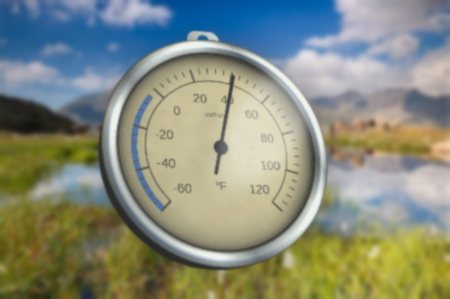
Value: 40 °F
